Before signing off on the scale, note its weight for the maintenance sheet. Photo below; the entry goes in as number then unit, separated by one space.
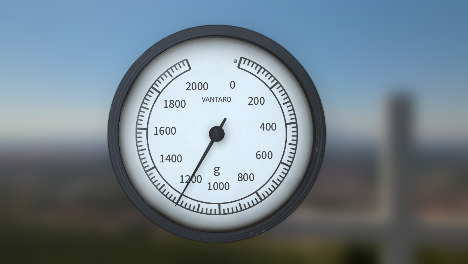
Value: 1200 g
